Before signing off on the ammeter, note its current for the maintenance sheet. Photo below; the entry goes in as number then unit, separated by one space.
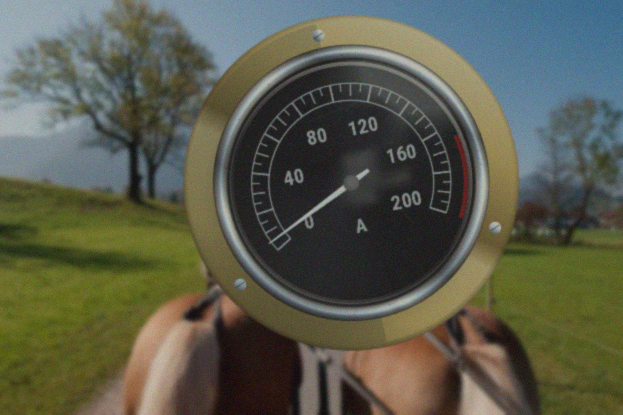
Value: 5 A
